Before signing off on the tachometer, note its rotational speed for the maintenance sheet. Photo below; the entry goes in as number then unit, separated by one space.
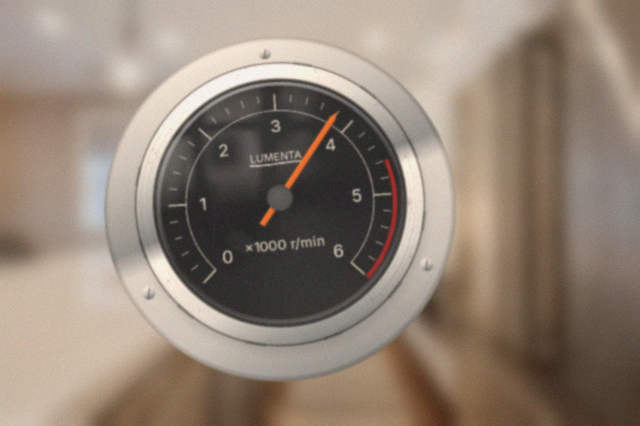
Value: 3800 rpm
